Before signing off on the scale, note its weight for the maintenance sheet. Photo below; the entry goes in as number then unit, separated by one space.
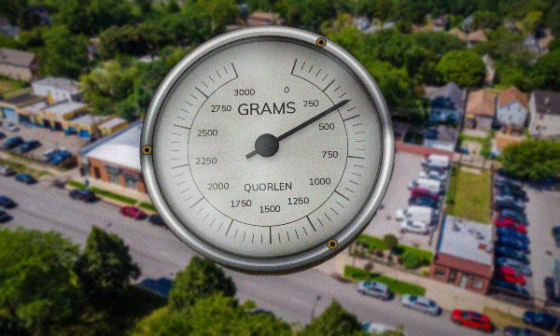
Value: 400 g
